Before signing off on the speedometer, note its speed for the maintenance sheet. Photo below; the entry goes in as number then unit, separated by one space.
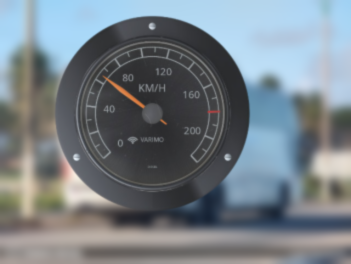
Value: 65 km/h
